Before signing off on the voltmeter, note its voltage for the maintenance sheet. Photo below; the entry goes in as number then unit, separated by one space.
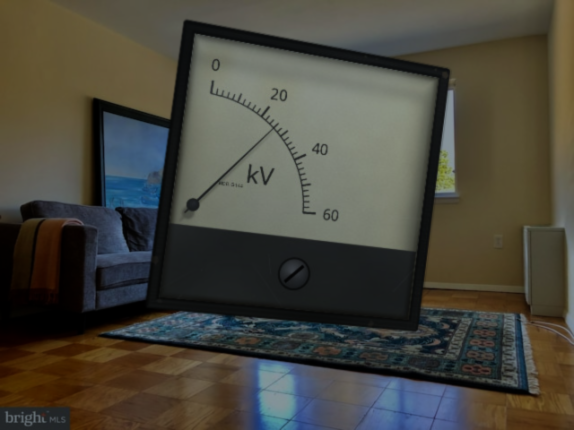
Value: 26 kV
